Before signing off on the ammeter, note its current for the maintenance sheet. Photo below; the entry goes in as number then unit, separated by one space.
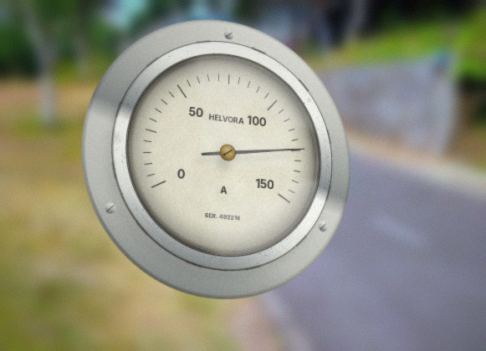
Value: 125 A
